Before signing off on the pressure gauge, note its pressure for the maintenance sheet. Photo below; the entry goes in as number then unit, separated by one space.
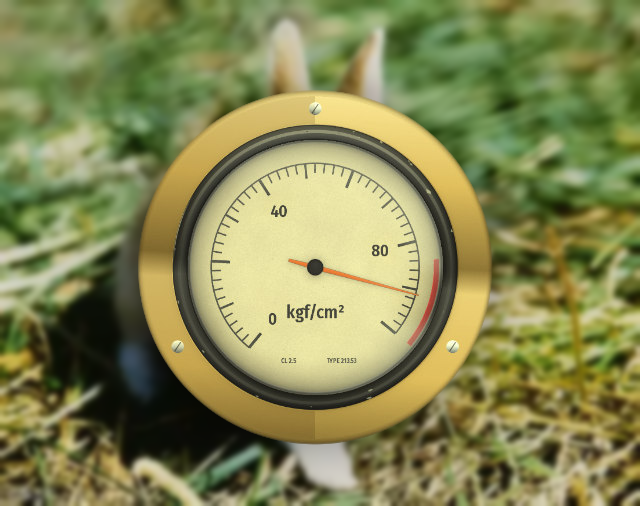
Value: 91 kg/cm²
